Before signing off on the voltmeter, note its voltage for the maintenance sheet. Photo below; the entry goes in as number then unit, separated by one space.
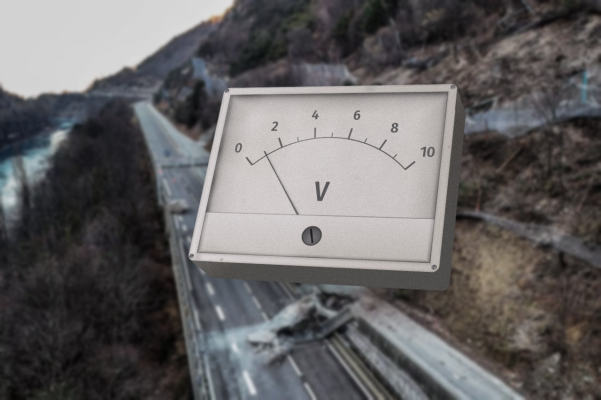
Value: 1 V
